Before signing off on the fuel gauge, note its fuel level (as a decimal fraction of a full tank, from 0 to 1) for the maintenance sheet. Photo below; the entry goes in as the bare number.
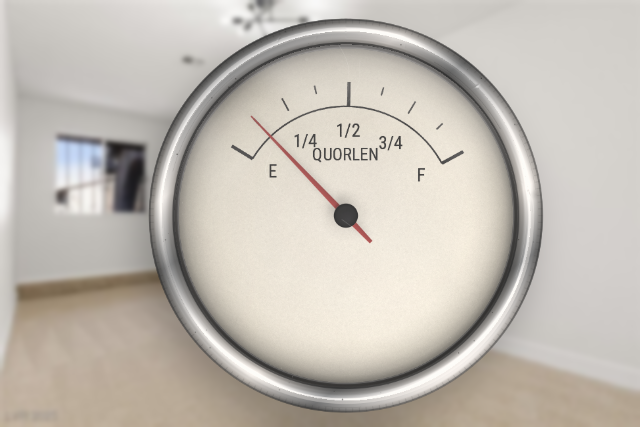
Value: 0.125
